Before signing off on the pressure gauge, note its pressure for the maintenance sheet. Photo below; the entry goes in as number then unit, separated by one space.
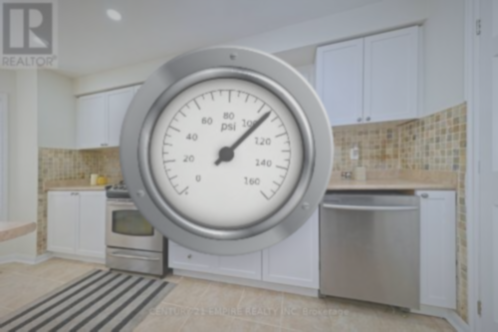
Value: 105 psi
